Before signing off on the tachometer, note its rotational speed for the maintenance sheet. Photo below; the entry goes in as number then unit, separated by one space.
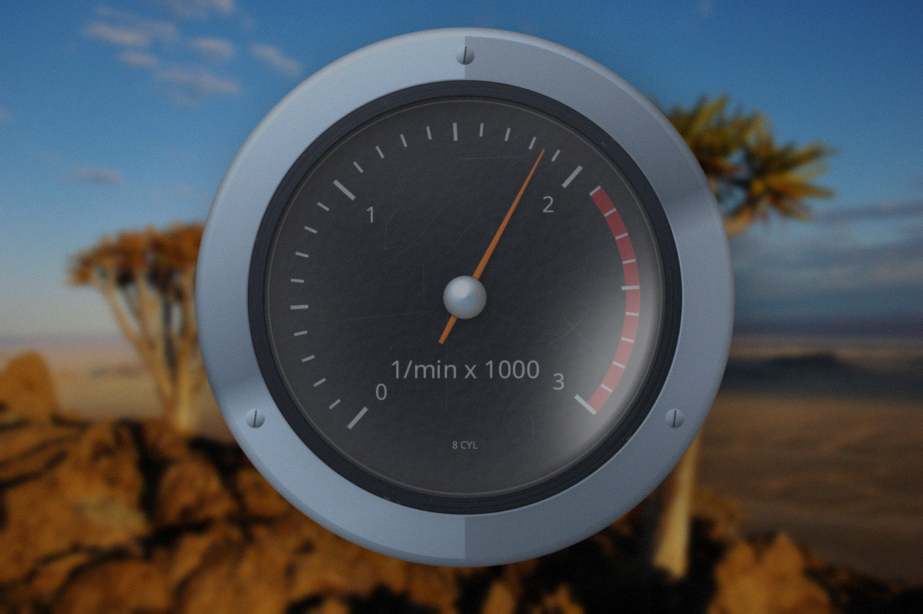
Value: 1850 rpm
